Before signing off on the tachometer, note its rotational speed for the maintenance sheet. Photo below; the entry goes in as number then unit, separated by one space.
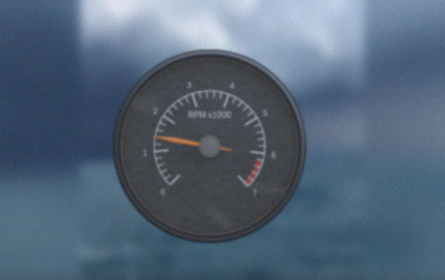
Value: 1400 rpm
